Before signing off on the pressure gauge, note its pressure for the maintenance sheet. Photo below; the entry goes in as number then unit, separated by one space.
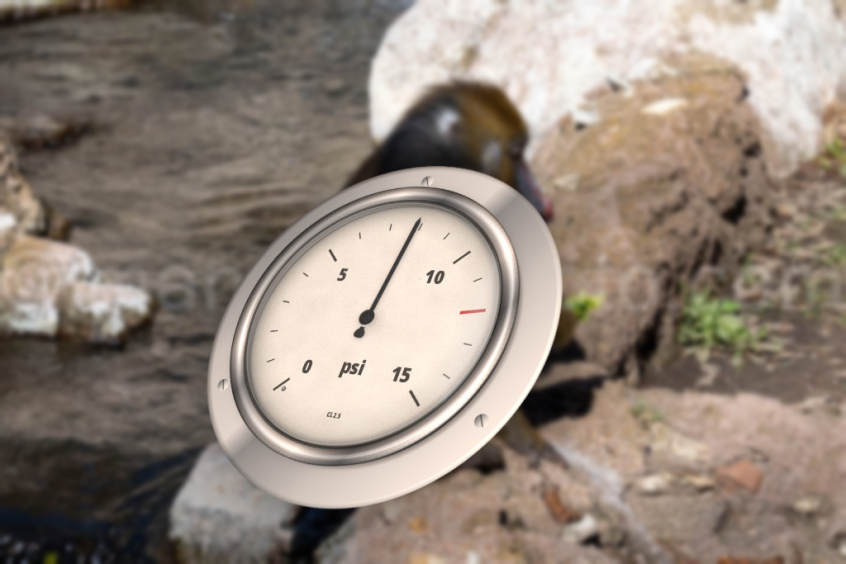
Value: 8 psi
